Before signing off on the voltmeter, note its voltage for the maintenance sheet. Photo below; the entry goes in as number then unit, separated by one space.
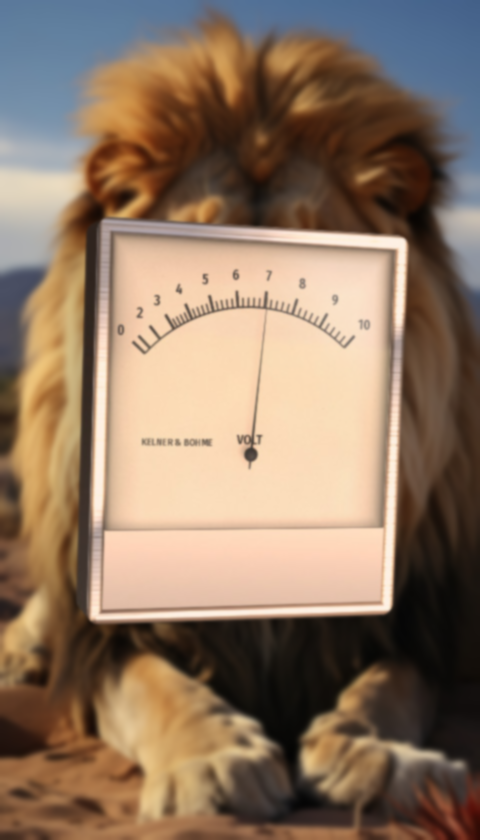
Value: 7 V
